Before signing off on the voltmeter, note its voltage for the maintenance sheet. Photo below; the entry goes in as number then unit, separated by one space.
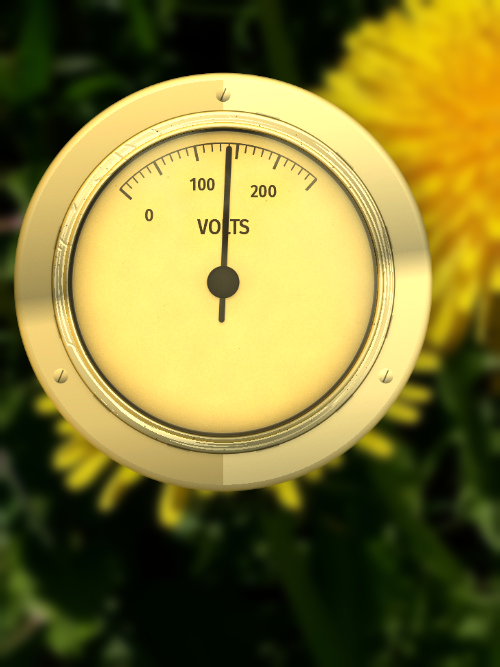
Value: 140 V
